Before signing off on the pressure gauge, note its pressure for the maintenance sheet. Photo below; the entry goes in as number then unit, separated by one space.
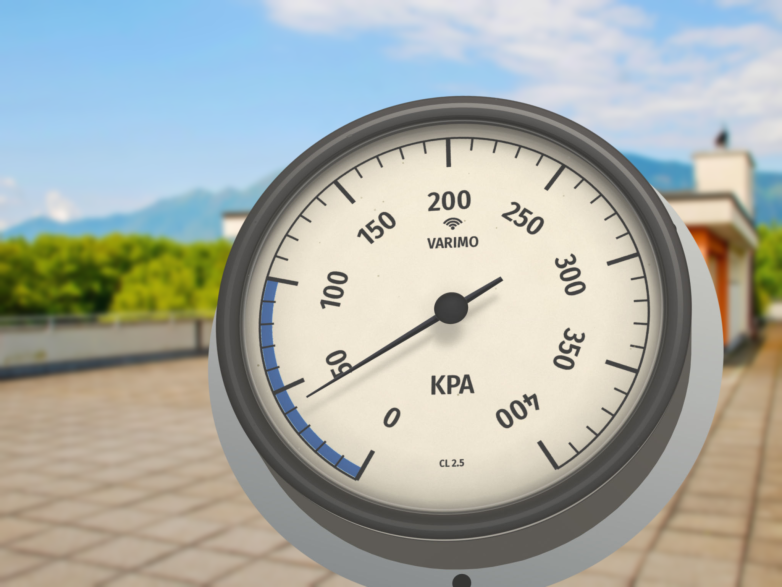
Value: 40 kPa
